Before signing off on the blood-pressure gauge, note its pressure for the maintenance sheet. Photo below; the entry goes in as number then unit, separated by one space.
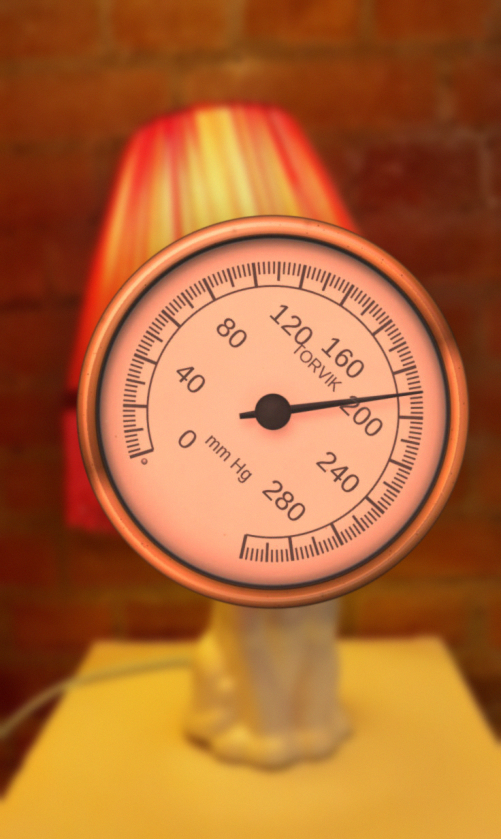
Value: 190 mmHg
